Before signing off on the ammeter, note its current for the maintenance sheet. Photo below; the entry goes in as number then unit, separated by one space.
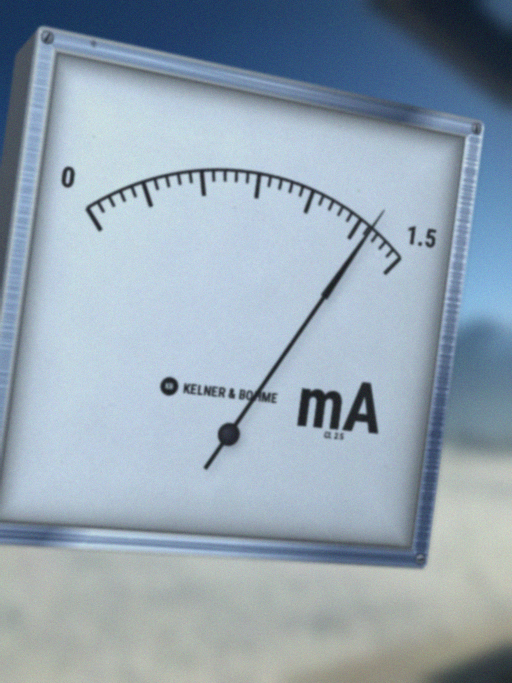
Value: 1.3 mA
